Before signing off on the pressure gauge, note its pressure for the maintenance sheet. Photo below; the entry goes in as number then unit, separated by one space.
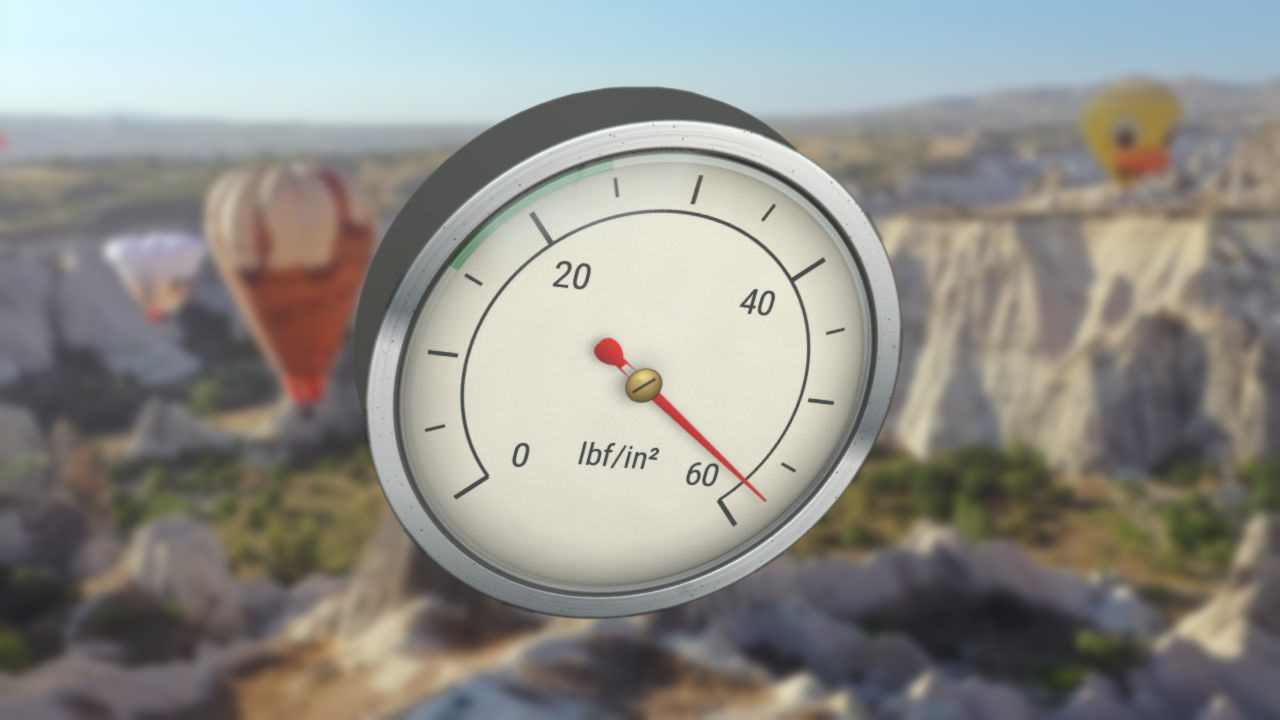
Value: 57.5 psi
